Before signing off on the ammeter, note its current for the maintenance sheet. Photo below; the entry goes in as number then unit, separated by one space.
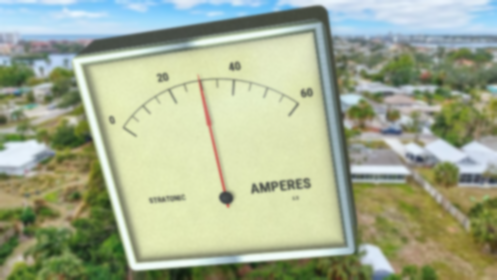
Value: 30 A
